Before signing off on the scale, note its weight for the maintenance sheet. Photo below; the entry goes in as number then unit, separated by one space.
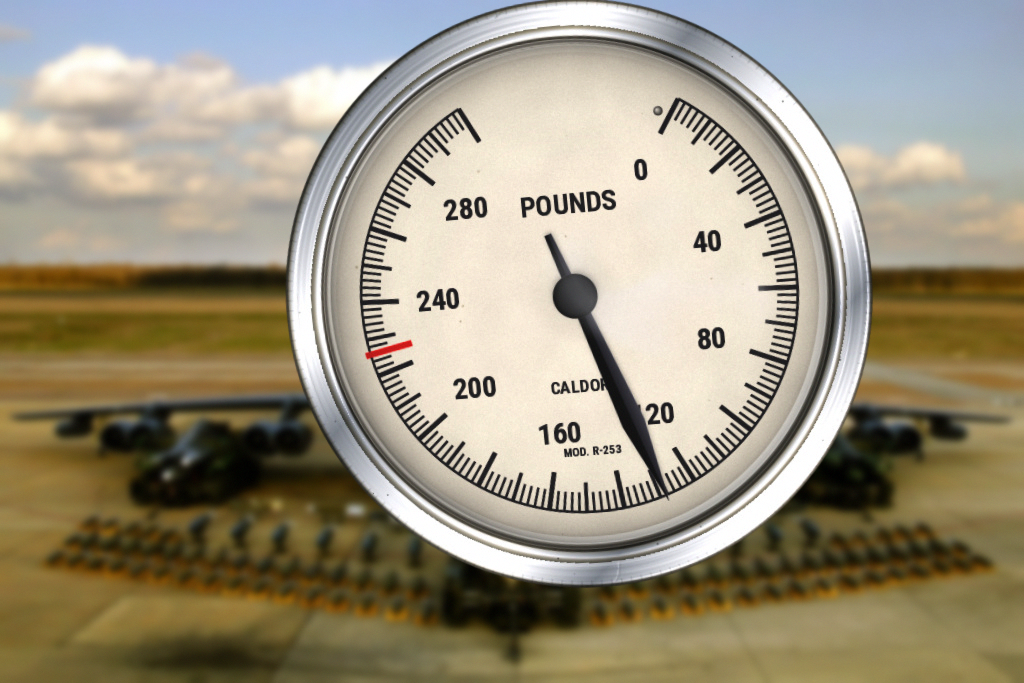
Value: 128 lb
